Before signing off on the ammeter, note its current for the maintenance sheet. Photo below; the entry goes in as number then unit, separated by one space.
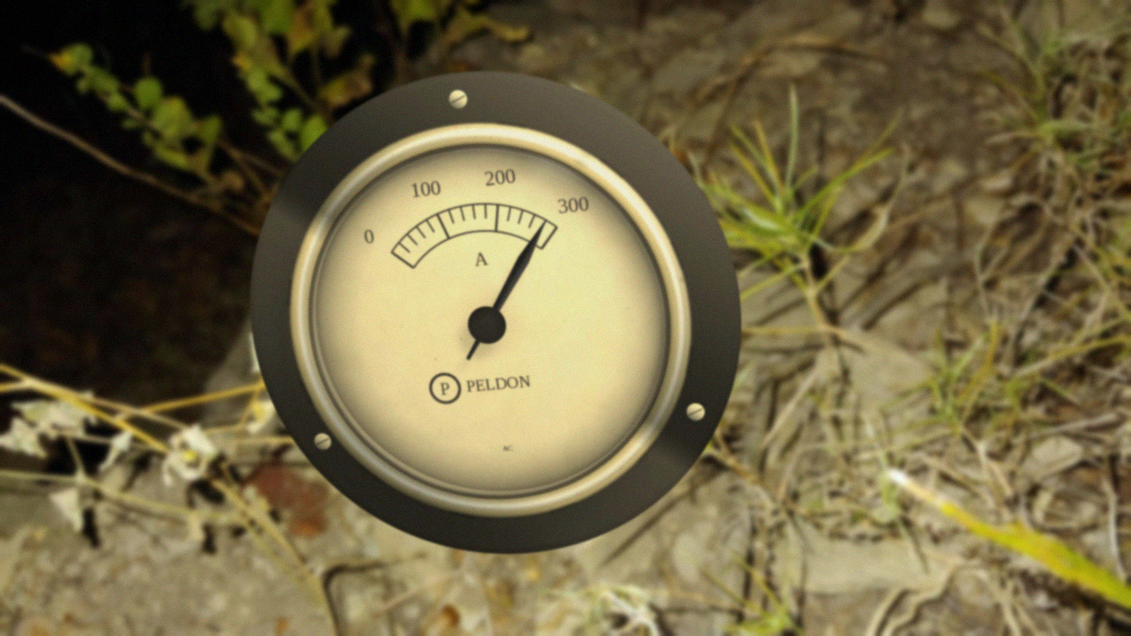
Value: 280 A
